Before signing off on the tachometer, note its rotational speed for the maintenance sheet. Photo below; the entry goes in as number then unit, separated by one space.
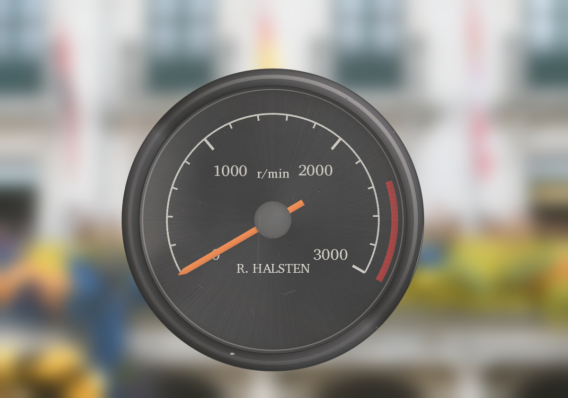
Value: 0 rpm
